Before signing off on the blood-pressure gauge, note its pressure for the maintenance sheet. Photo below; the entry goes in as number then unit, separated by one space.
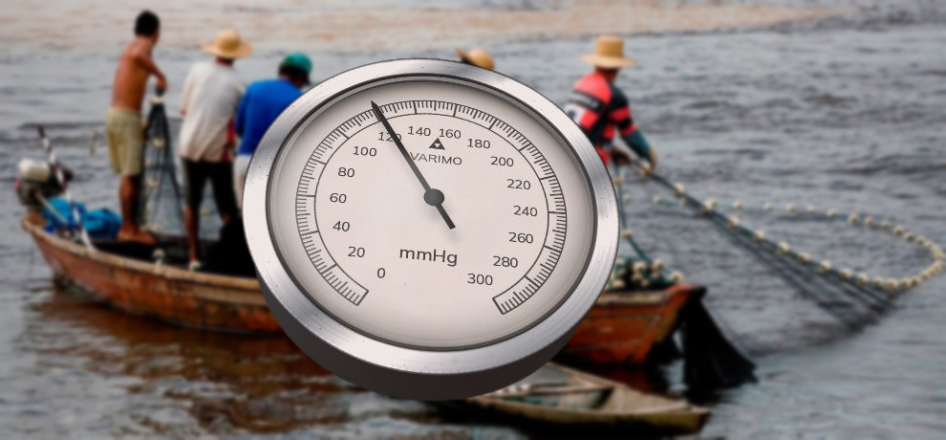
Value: 120 mmHg
